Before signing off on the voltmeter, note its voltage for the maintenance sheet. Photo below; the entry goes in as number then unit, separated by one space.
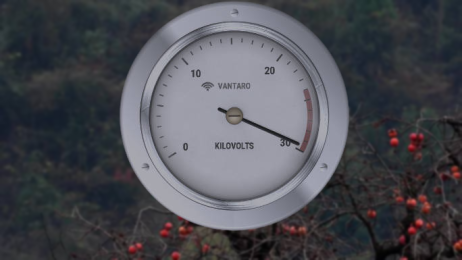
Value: 29.5 kV
